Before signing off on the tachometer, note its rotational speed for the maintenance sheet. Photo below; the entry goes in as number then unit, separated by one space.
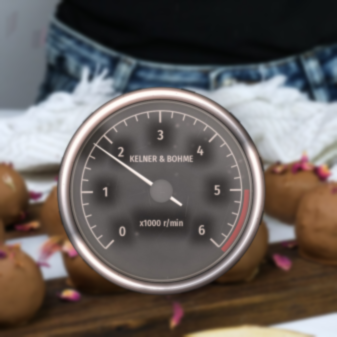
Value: 1800 rpm
